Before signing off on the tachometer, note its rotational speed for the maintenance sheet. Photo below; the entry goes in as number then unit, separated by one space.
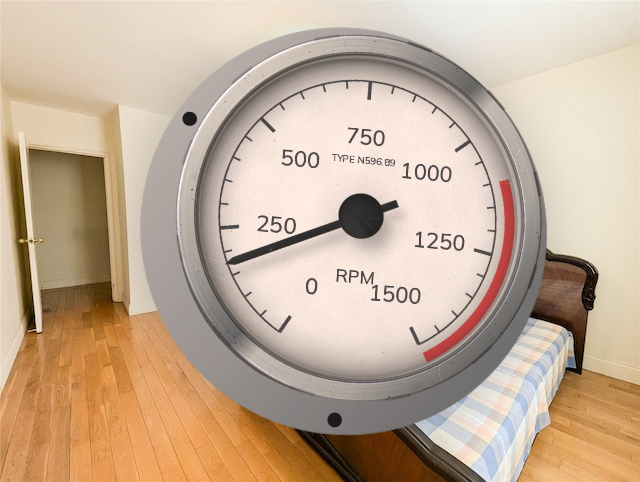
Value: 175 rpm
